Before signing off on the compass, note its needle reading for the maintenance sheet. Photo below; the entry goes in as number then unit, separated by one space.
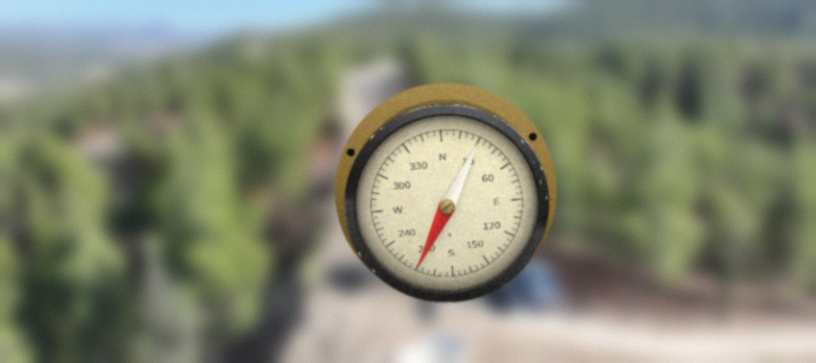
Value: 210 °
